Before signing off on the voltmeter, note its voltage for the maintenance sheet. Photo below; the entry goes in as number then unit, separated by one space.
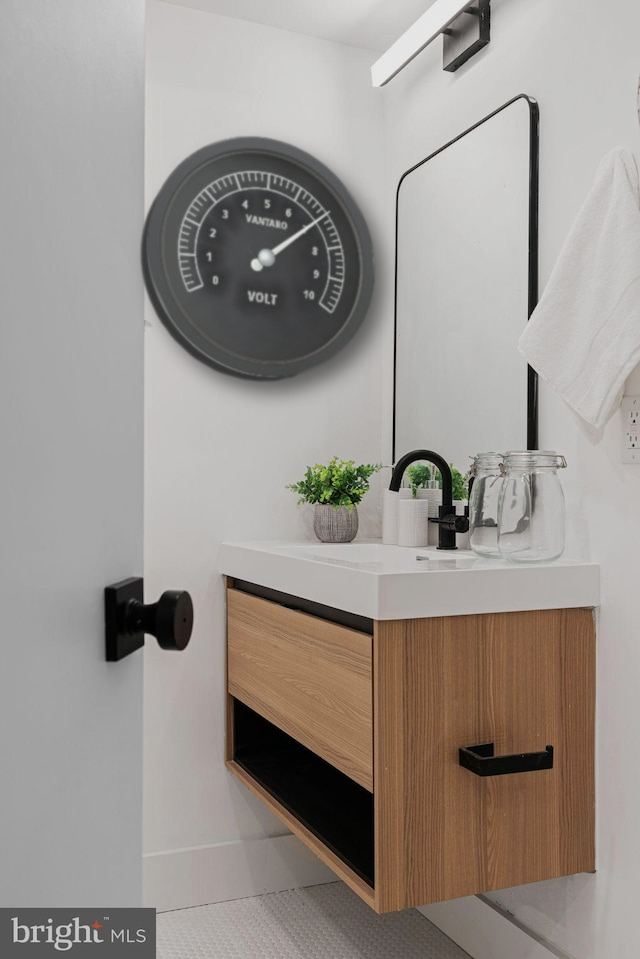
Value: 7 V
